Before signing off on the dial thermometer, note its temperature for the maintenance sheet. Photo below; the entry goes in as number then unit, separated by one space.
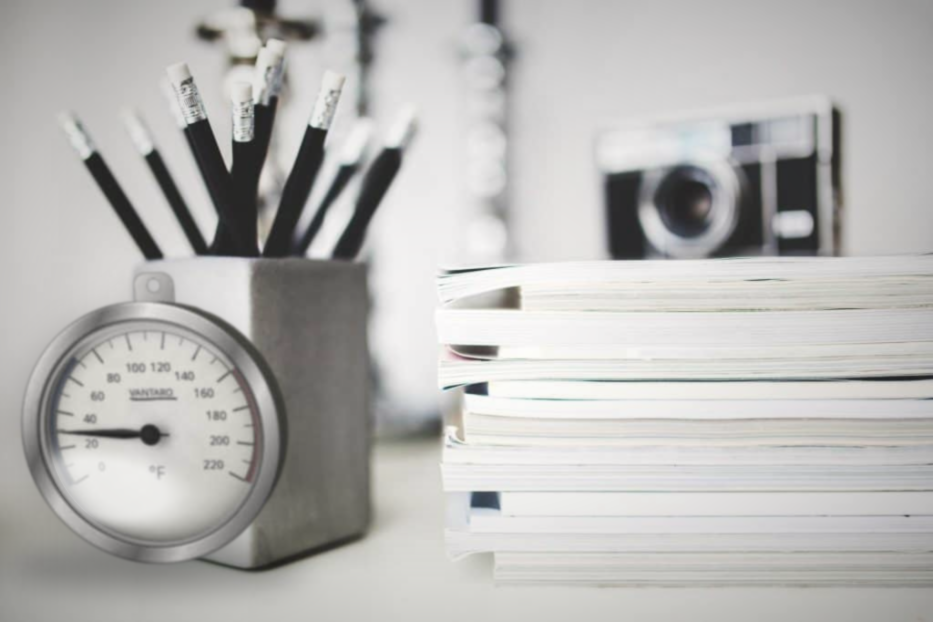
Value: 30 °F
